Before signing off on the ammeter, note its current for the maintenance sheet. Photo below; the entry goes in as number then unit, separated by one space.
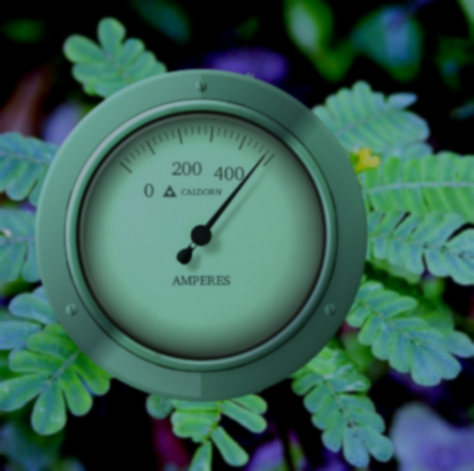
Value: 480 A
